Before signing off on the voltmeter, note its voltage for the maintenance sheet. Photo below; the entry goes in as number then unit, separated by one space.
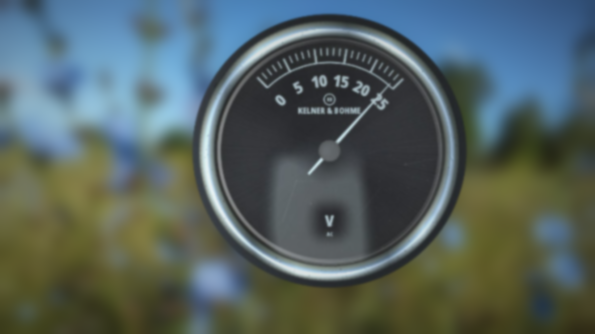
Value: 24 V
